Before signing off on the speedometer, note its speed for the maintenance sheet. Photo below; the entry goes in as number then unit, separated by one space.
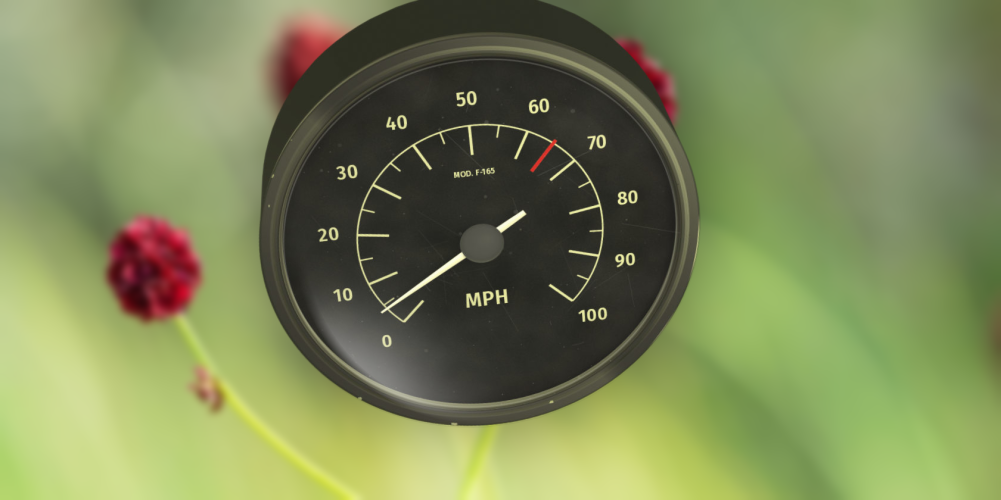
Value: 5 mph
